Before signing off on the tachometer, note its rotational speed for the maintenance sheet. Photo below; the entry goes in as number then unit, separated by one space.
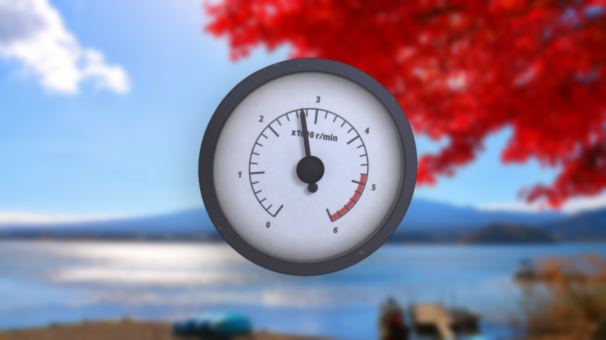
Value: 2700 rpm
